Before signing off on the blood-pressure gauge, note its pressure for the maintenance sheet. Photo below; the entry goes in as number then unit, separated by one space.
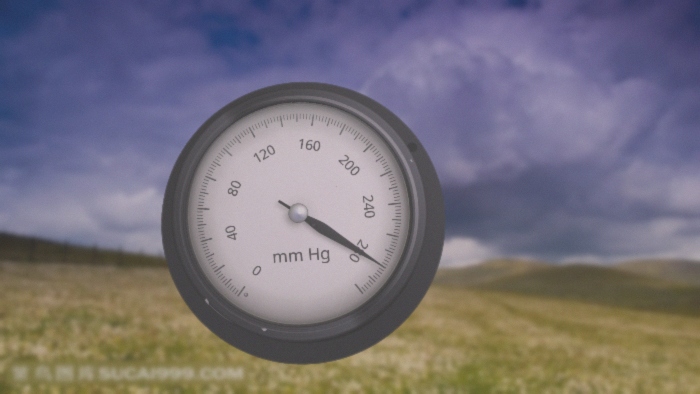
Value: 280 mmHg
